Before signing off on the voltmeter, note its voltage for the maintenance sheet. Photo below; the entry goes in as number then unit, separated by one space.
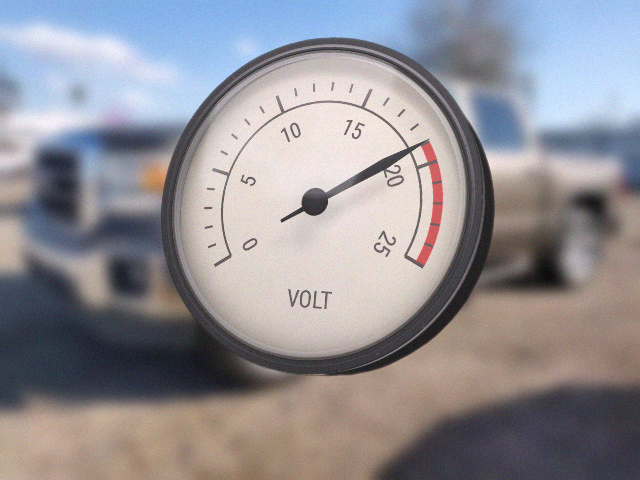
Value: 19 V
